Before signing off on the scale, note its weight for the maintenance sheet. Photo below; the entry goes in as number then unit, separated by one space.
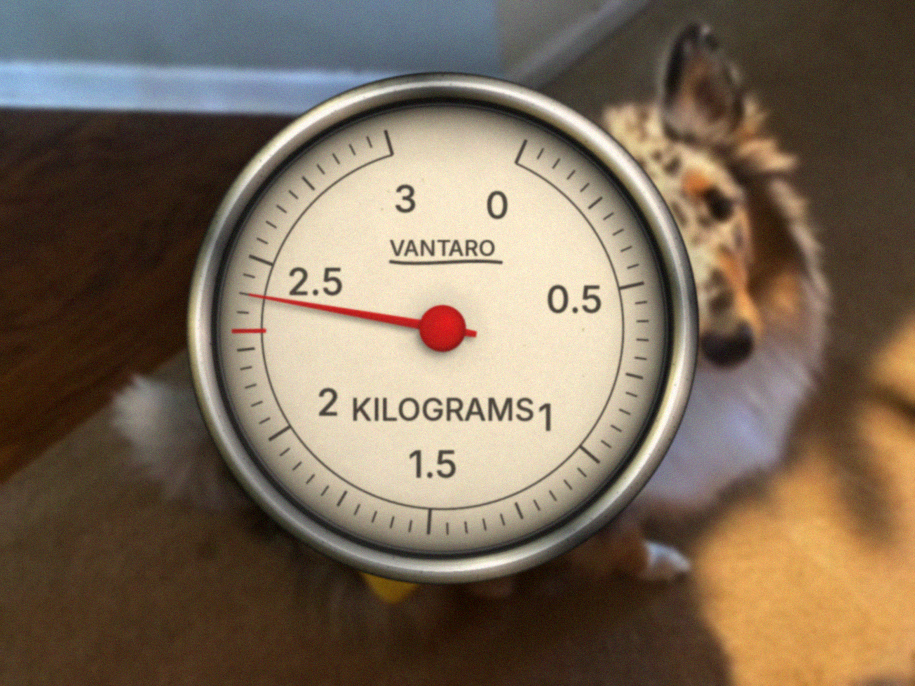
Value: 2.4 kg
